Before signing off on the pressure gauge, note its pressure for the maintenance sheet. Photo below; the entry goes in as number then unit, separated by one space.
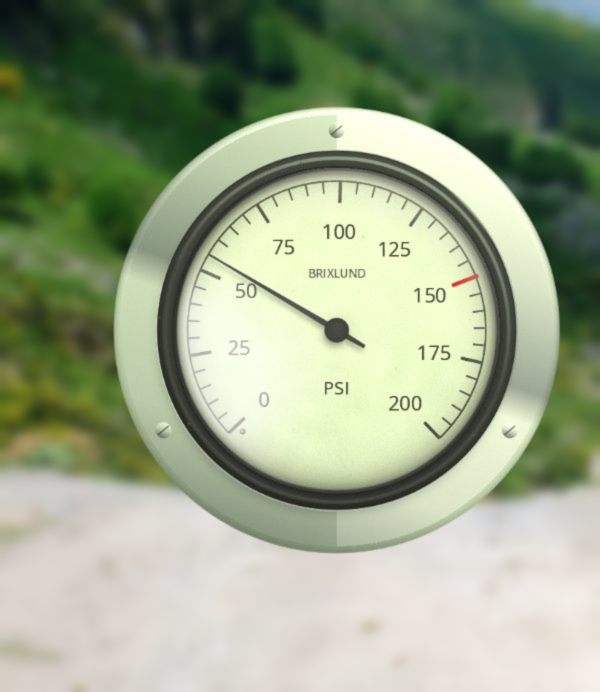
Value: 55 psi
